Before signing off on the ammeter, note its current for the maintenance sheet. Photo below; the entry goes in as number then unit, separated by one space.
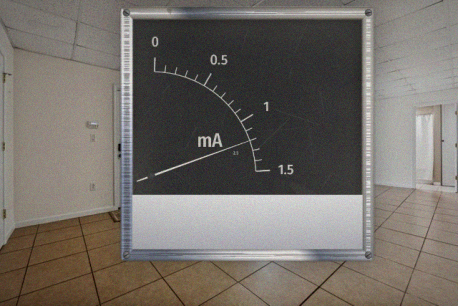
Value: 1.2 mA
